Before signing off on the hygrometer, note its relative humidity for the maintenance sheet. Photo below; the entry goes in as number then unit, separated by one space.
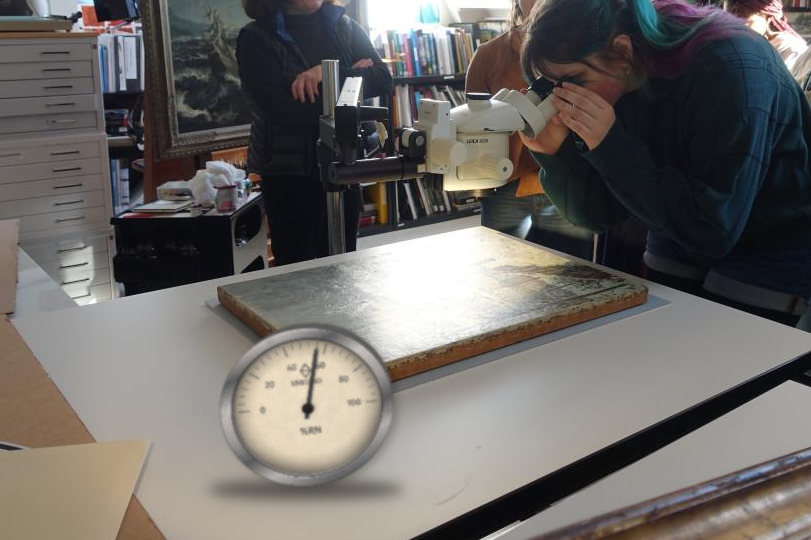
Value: 56 %
